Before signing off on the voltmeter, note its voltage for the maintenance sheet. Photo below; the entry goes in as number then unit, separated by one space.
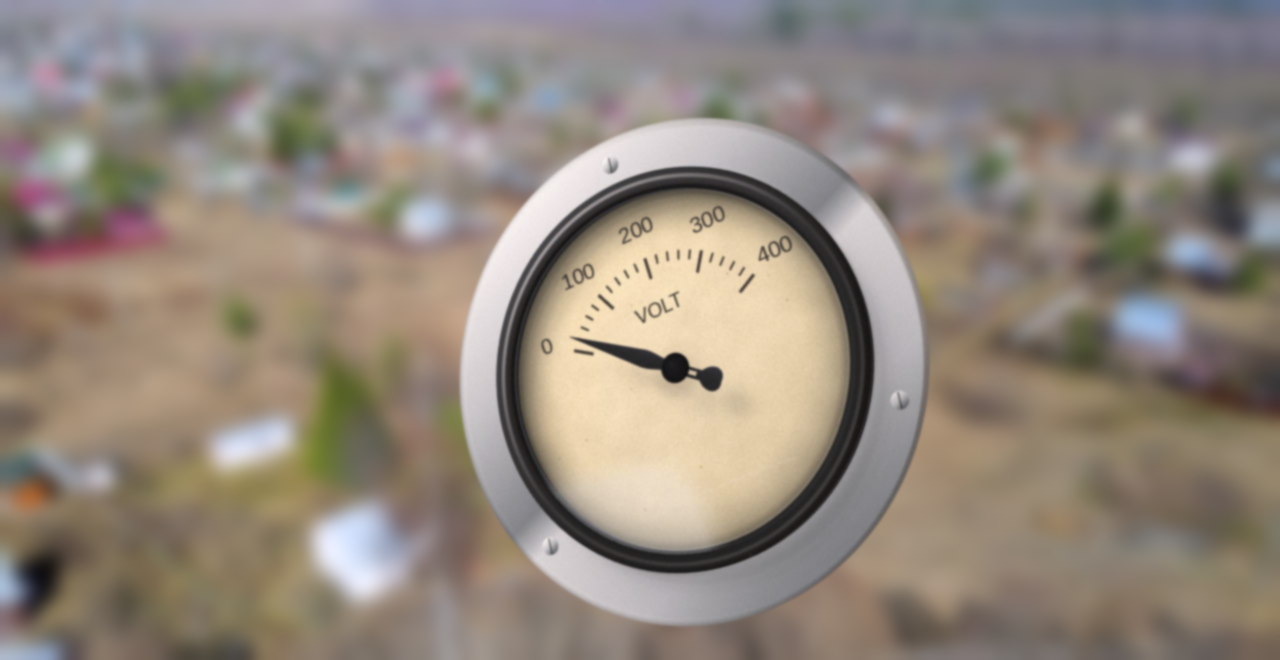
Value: 20 V
